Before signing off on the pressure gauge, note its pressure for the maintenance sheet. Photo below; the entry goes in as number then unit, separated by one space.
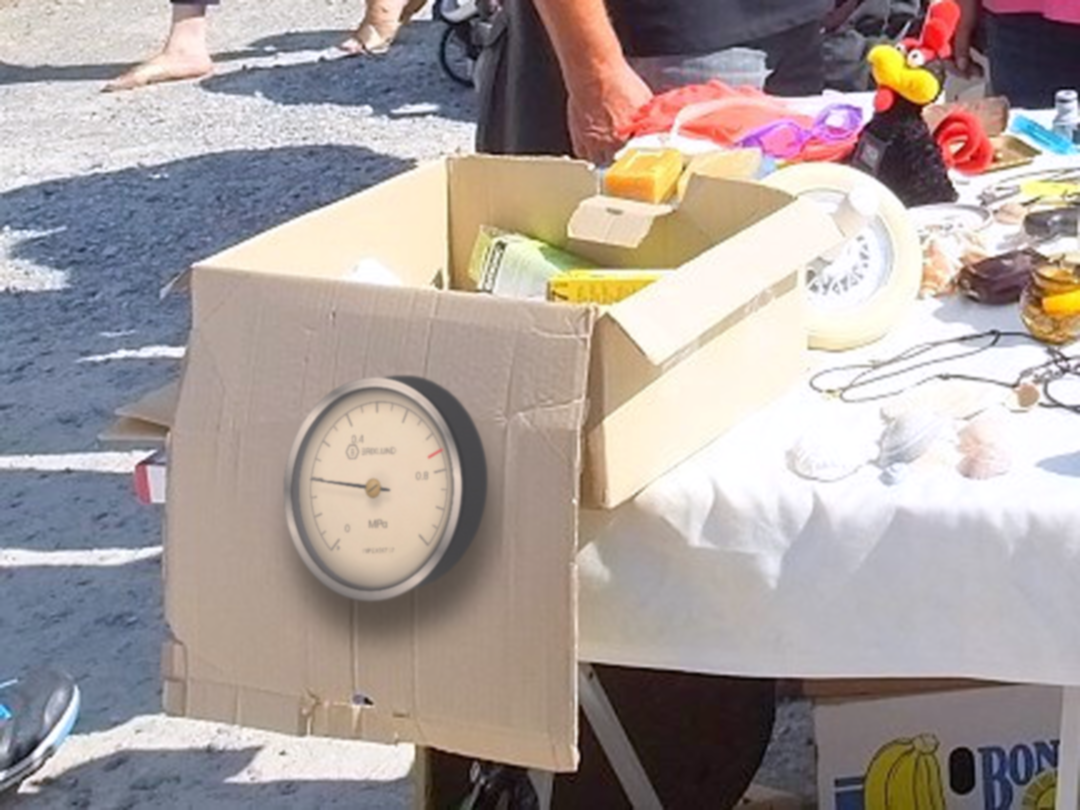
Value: 0.2 MPa
